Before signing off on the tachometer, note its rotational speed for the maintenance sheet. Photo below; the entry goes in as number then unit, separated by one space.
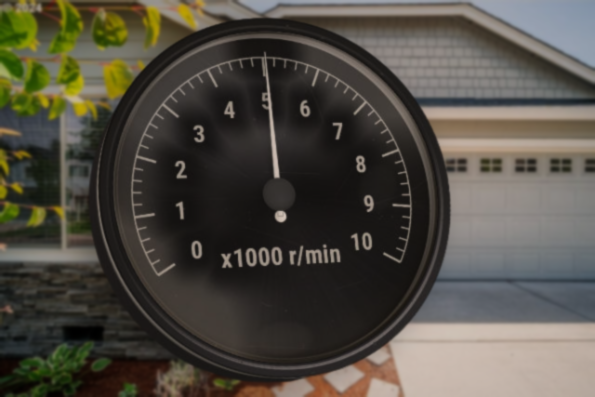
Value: 5000 rpm
